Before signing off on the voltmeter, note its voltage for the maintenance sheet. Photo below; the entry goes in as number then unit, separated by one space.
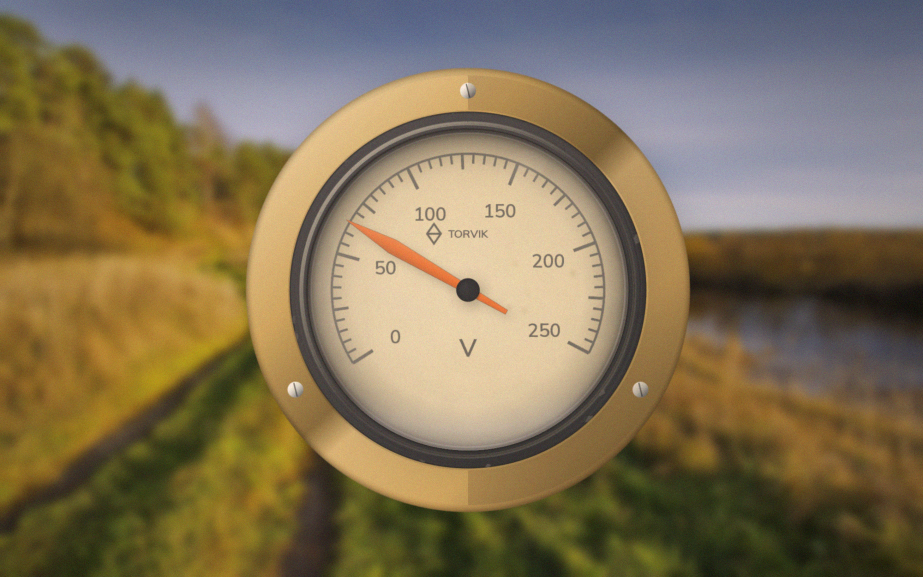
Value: 65 V
